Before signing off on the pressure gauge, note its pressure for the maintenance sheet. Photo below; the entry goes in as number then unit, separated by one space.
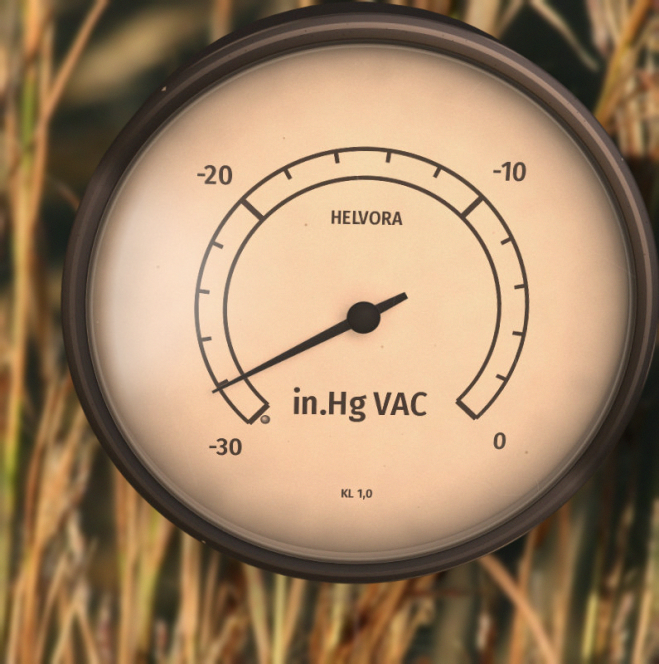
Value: -28 inHg
